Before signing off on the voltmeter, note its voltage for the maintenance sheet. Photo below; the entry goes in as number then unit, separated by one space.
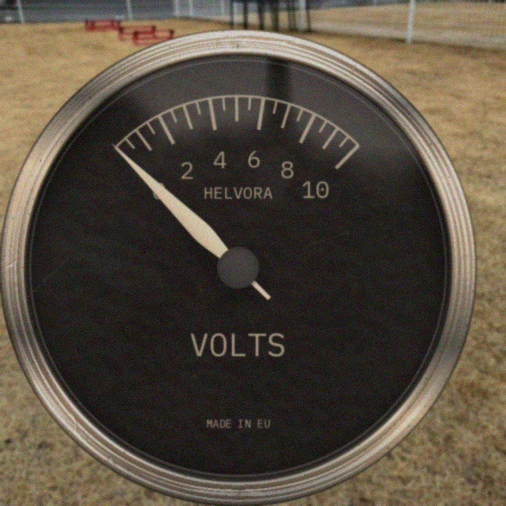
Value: 0 V
